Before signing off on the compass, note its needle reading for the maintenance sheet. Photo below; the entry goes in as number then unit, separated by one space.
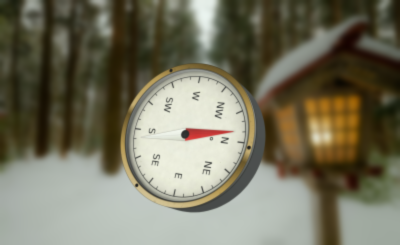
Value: 350 °
